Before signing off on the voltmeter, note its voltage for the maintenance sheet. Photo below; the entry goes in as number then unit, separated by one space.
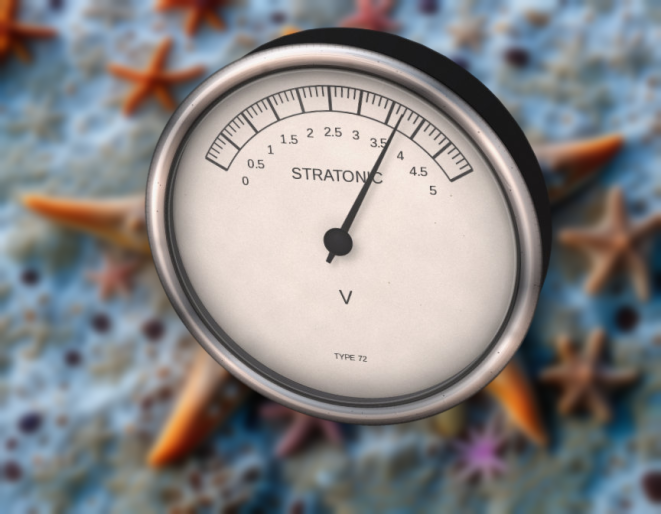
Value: 3.7 V
